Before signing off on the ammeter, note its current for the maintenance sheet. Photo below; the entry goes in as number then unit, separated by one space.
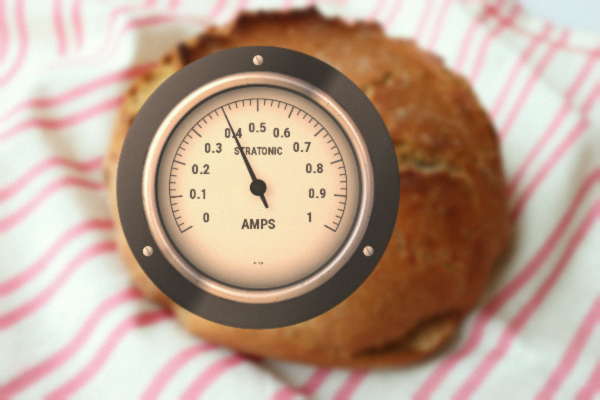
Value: 0.4 A
